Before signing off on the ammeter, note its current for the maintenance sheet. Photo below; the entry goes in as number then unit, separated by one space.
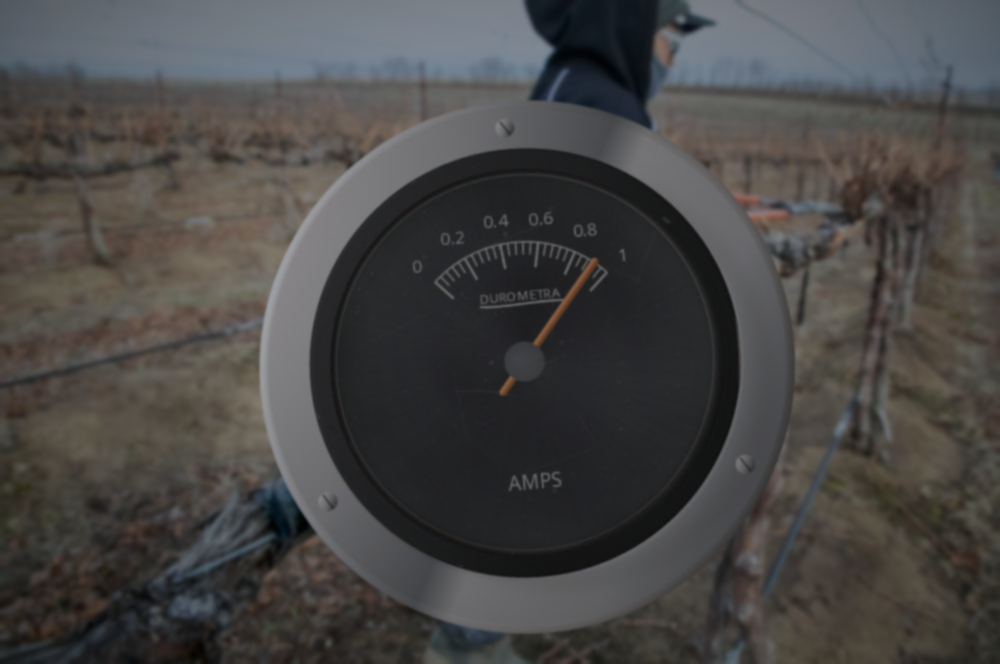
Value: 0.92 A
